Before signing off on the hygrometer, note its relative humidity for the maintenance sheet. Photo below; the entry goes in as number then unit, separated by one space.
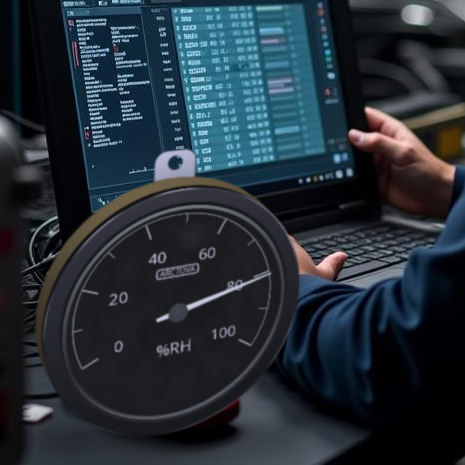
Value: 80 %
